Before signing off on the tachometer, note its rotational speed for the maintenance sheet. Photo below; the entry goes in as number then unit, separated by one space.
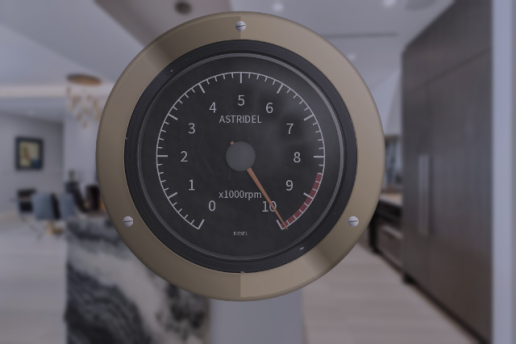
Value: 9900 rpm
